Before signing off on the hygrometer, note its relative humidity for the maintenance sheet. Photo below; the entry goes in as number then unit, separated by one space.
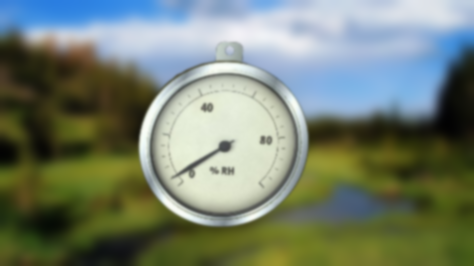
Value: 4 %
